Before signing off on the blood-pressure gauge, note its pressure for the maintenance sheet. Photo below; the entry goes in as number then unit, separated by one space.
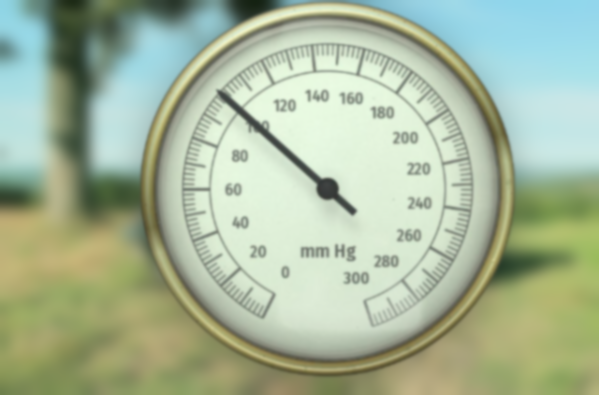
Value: 100 mmHg
